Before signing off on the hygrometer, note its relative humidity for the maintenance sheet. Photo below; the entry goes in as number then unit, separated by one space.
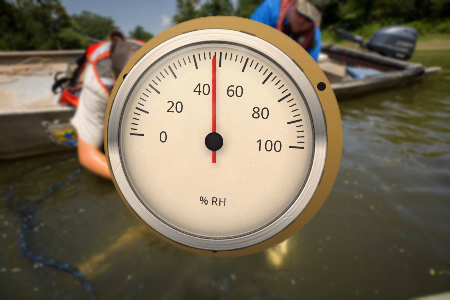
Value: 48 %
